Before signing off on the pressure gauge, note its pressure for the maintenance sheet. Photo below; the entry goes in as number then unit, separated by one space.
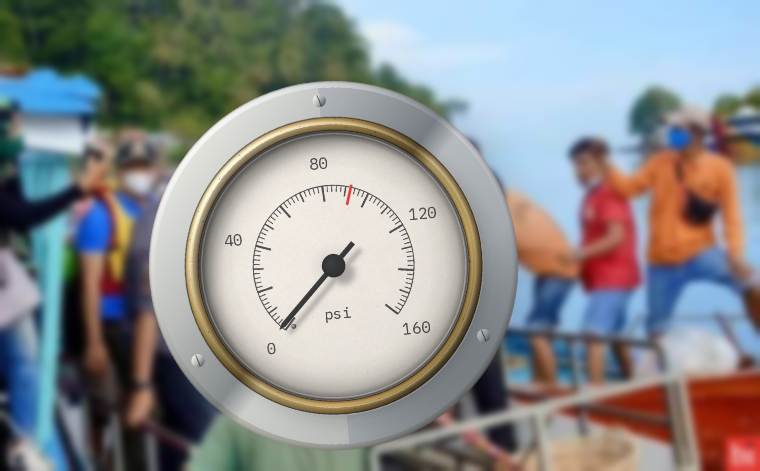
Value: 2 psi
